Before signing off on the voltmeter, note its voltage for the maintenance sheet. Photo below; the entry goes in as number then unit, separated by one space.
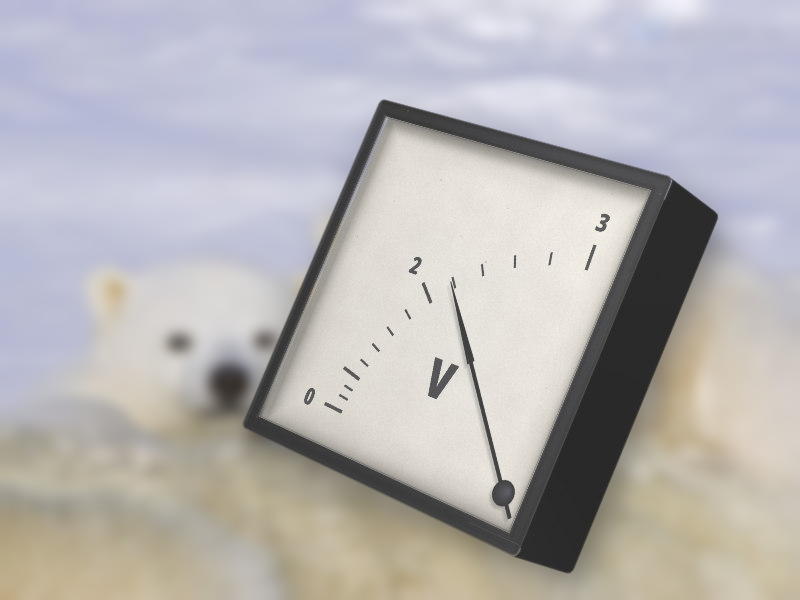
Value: 2.2 V
